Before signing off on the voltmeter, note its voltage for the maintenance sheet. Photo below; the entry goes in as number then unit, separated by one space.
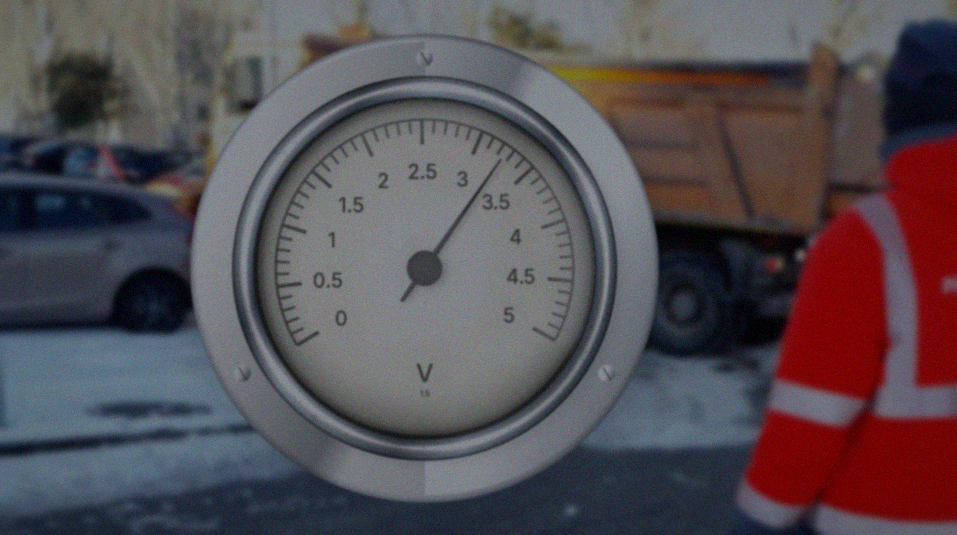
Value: 3.25 V
